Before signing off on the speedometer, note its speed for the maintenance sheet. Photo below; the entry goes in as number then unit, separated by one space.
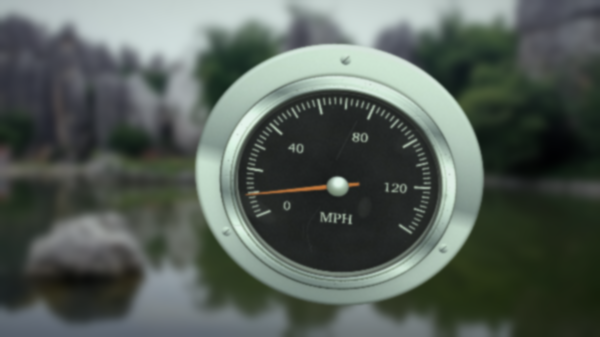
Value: 10 mph
